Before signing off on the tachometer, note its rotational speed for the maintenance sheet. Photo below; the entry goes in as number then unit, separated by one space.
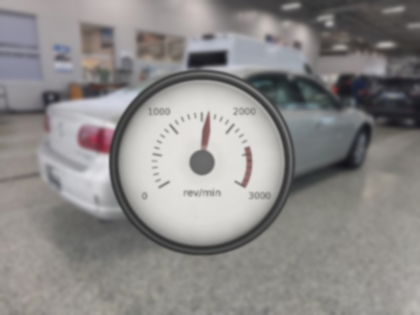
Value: 1600 rpm
